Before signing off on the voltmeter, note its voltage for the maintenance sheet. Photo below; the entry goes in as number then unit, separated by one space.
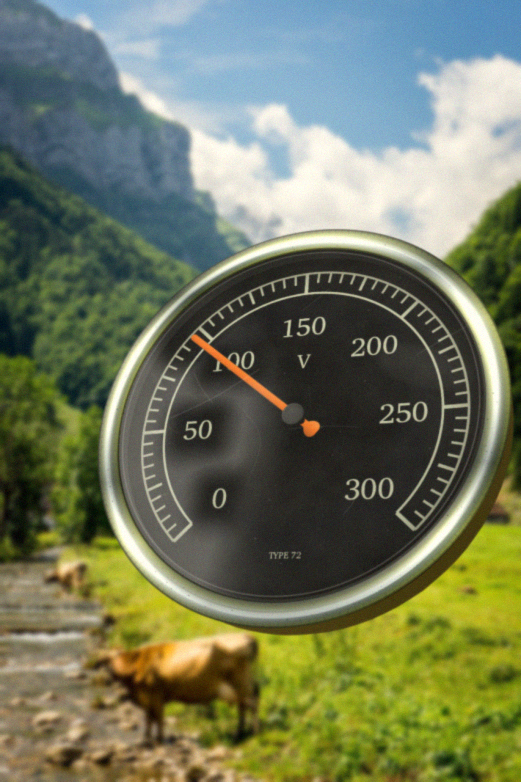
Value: 95 V
